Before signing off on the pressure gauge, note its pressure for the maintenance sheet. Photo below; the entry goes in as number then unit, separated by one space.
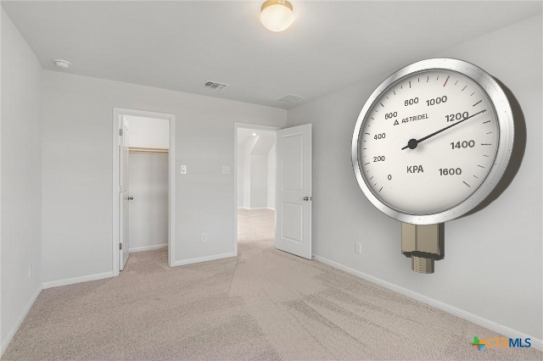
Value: 1250 kPa
